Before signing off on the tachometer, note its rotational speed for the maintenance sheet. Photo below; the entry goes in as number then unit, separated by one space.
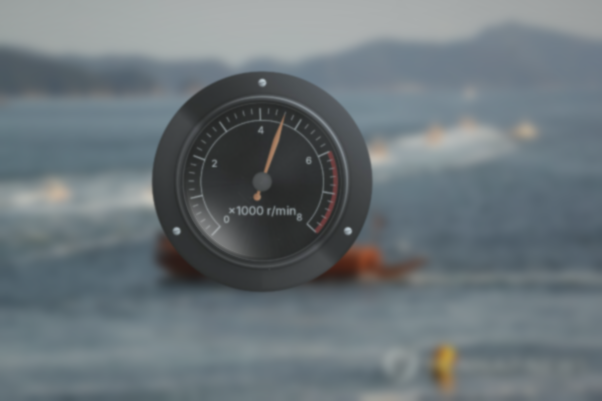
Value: 4600 rpm
